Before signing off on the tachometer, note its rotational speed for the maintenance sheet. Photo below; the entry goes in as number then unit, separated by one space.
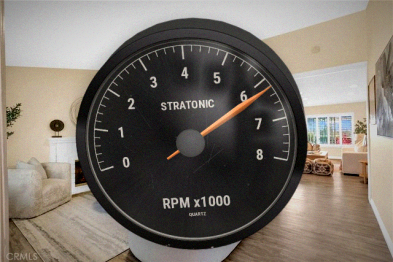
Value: 6200 rpm
